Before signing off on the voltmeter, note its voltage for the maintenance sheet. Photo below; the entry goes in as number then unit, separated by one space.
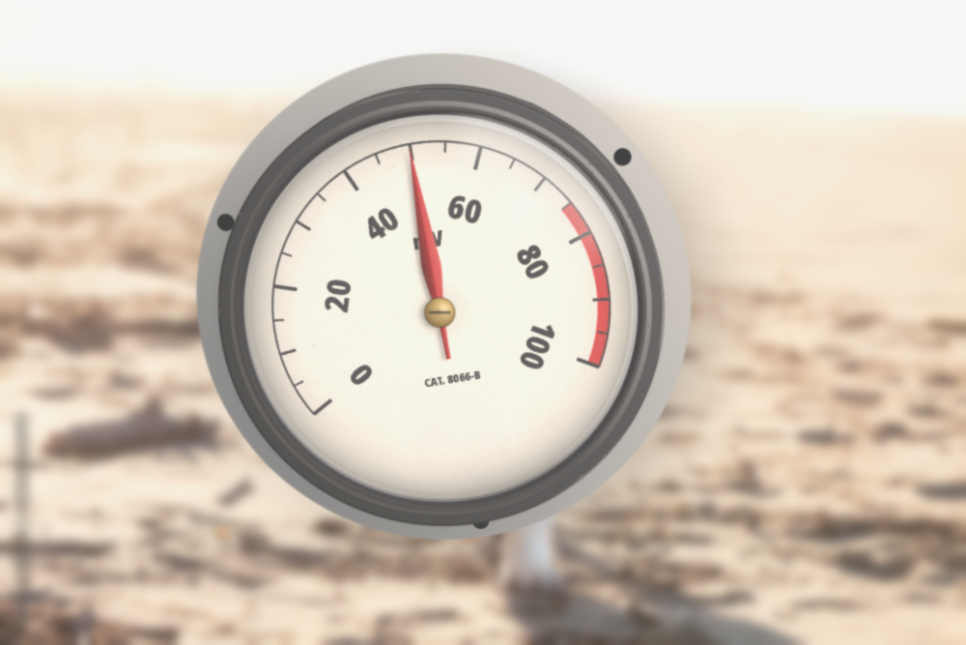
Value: 50 mV
